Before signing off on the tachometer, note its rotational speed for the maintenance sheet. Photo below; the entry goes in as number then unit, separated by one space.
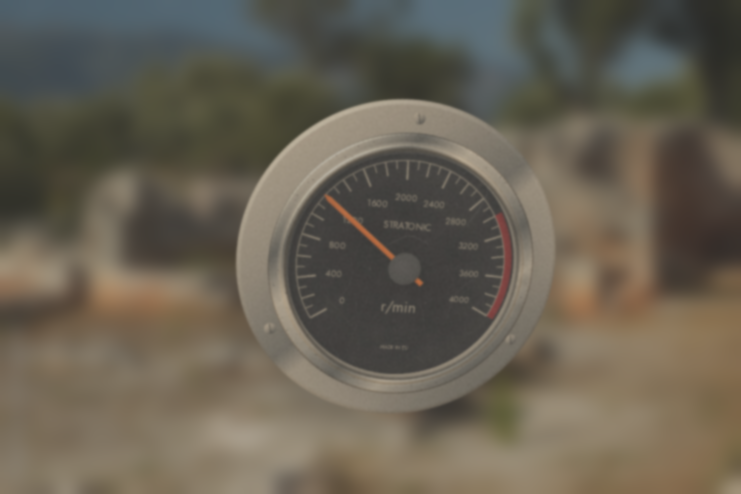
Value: 1200 rpm
